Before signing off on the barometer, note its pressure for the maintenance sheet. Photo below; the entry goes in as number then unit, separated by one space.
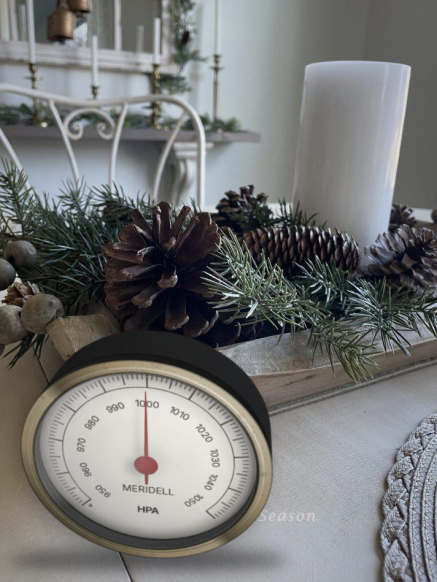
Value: 1000 hPa
